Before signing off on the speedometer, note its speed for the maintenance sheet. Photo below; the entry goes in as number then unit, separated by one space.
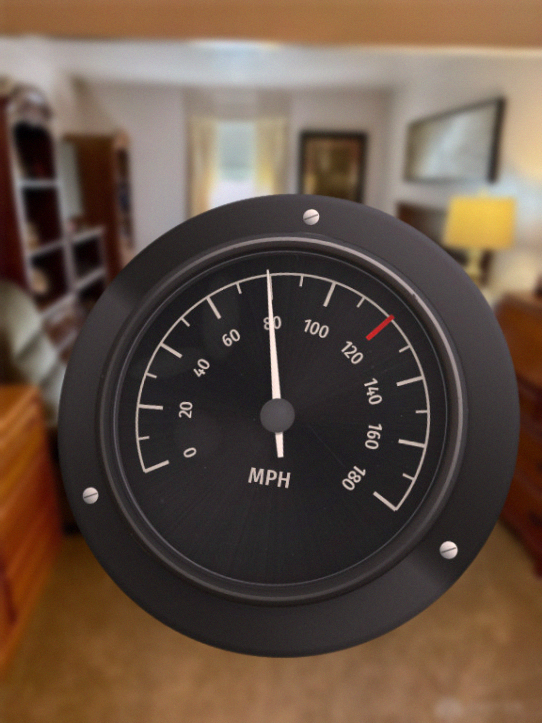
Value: 80 mph
